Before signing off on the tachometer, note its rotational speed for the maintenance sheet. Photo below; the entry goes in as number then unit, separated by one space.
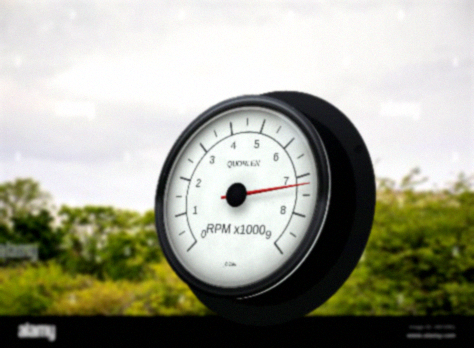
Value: 7250 rpm
